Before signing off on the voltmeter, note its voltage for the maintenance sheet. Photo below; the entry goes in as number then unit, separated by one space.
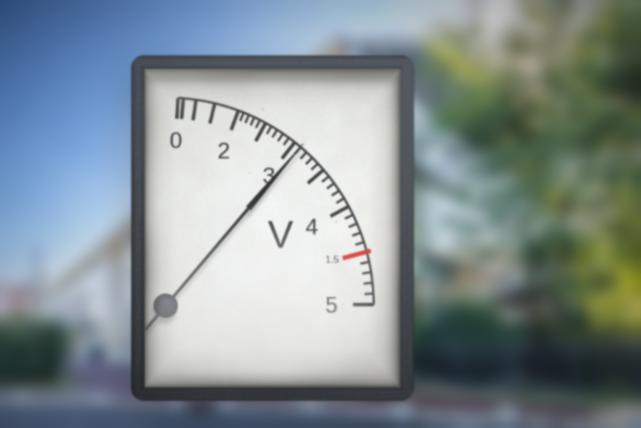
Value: 3.1 V
